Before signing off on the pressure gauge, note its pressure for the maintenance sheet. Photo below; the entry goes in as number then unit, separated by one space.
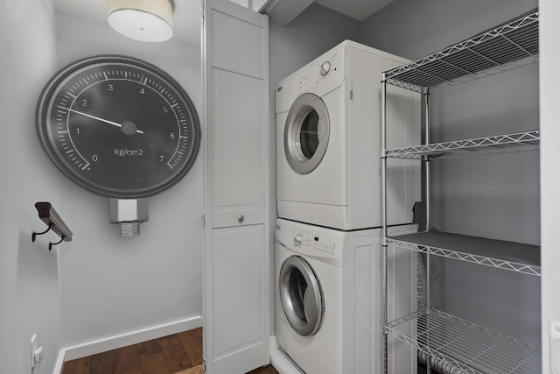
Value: 1.6 kg/cm²
